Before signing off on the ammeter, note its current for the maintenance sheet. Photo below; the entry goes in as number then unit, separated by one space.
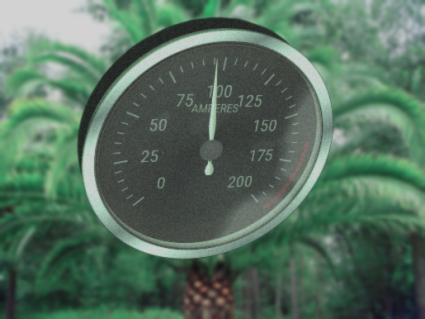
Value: 95 A
